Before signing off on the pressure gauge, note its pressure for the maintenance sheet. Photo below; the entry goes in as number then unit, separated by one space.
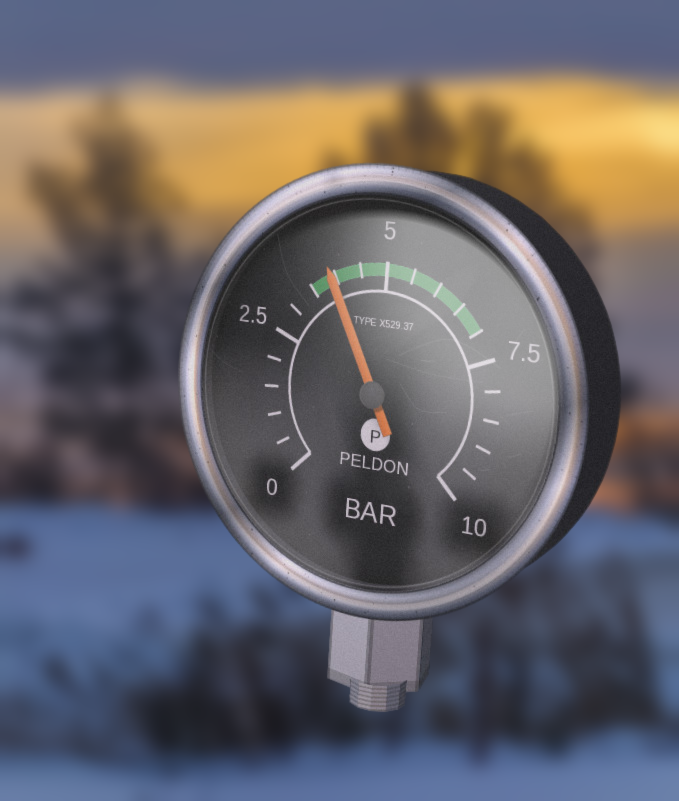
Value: 4 bar
